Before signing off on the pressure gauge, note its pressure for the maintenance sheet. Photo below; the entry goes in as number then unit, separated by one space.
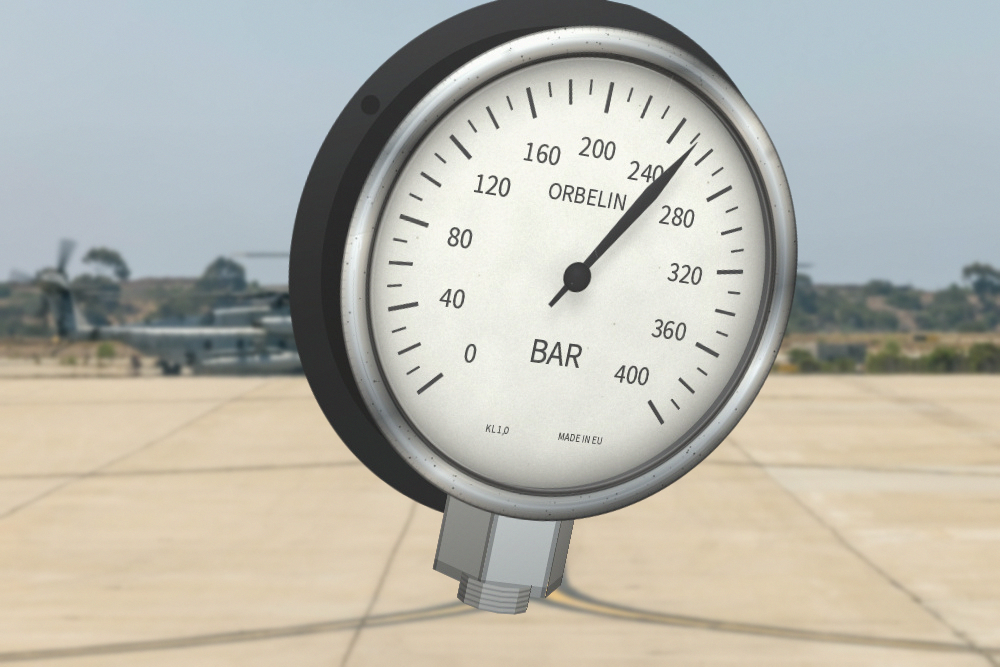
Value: 250 bar
